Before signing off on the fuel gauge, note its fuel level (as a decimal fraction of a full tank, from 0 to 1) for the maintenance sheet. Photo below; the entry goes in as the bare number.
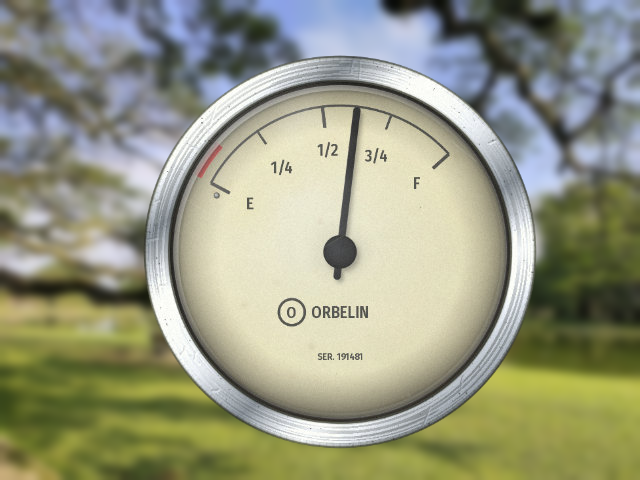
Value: 0.625
